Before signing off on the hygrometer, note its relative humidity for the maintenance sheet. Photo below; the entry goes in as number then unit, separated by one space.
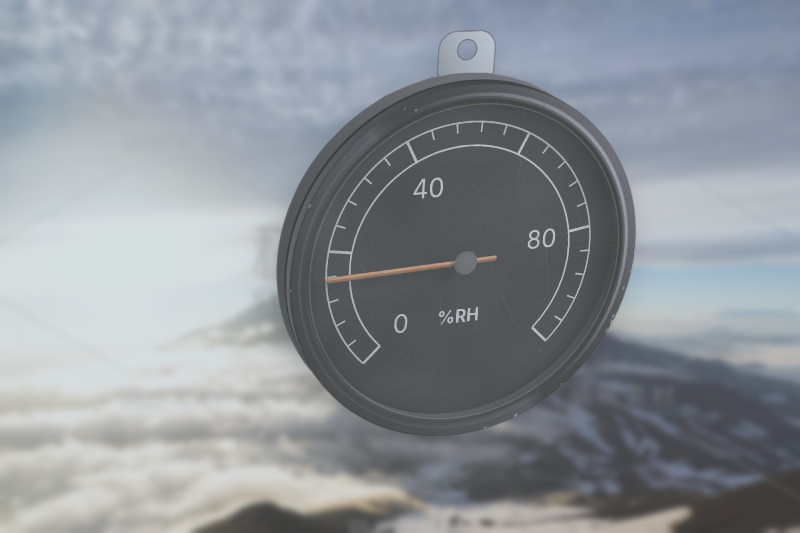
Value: 16 %
